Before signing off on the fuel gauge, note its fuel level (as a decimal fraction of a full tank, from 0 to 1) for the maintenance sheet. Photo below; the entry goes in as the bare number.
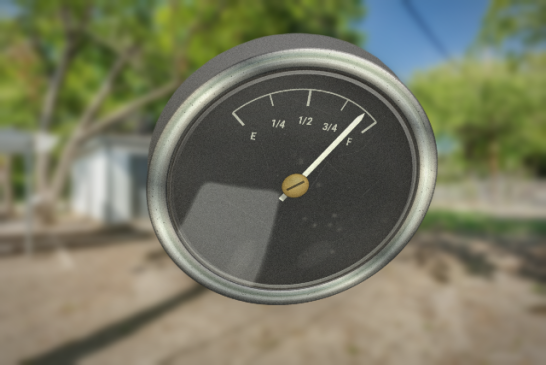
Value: 0.875
